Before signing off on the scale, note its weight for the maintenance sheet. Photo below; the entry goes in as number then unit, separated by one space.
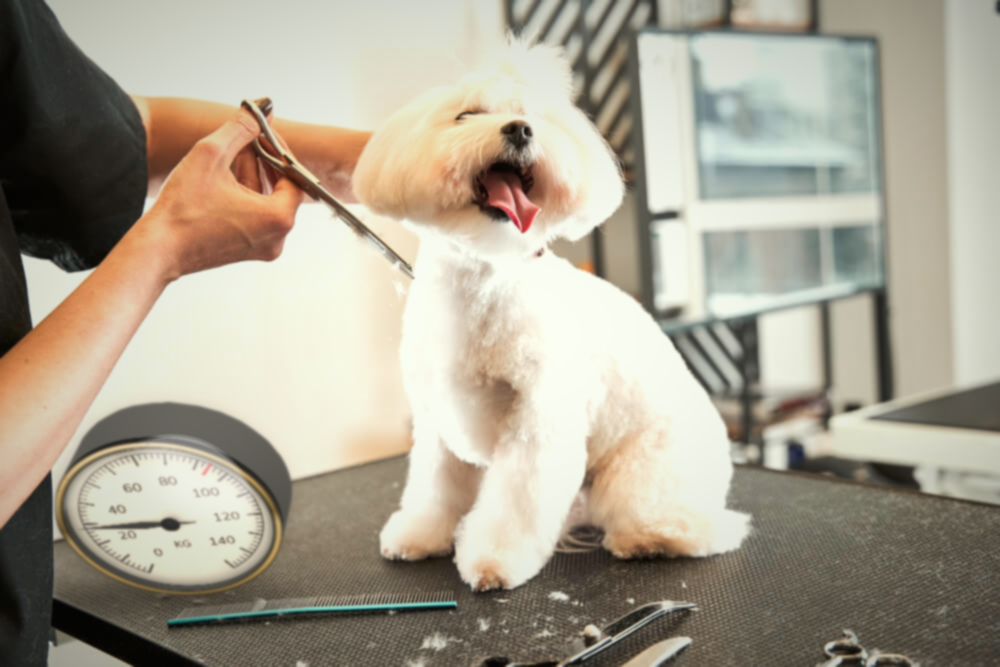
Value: 30 kg
